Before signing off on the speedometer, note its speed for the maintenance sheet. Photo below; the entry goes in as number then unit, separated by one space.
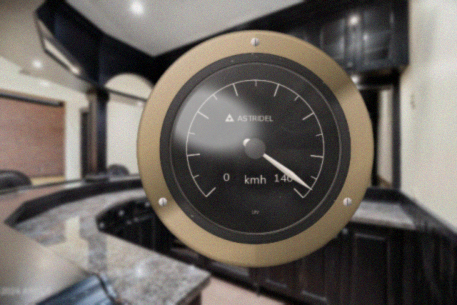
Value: 135 km/h
